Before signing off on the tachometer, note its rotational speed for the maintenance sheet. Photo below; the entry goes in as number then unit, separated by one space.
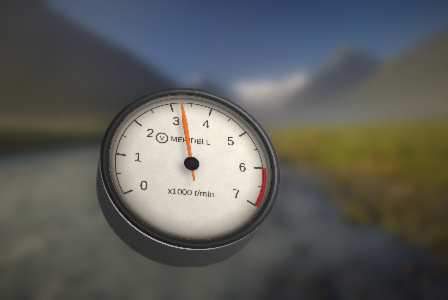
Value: 3250 rpm
